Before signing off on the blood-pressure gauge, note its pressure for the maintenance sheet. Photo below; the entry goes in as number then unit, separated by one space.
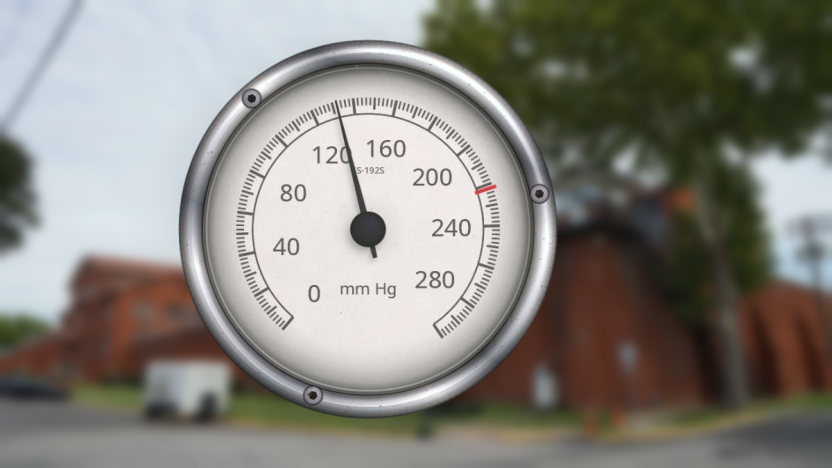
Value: 132 mmHg
